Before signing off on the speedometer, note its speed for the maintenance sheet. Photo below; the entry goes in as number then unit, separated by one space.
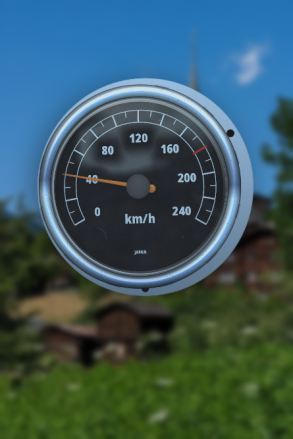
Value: 40 km/h
